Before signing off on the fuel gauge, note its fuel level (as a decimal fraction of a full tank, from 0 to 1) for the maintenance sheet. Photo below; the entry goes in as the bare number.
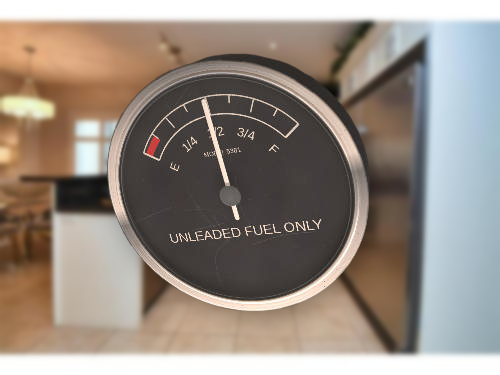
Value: 0.5
